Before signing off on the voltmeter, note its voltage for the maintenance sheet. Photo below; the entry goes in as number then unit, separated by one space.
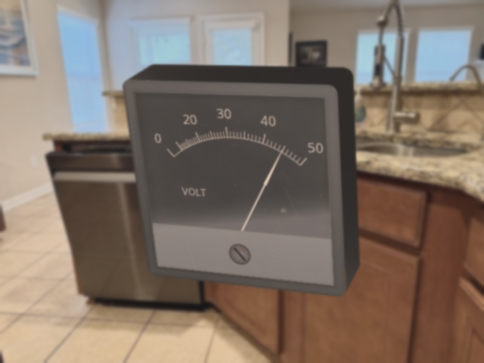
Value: 45 V
